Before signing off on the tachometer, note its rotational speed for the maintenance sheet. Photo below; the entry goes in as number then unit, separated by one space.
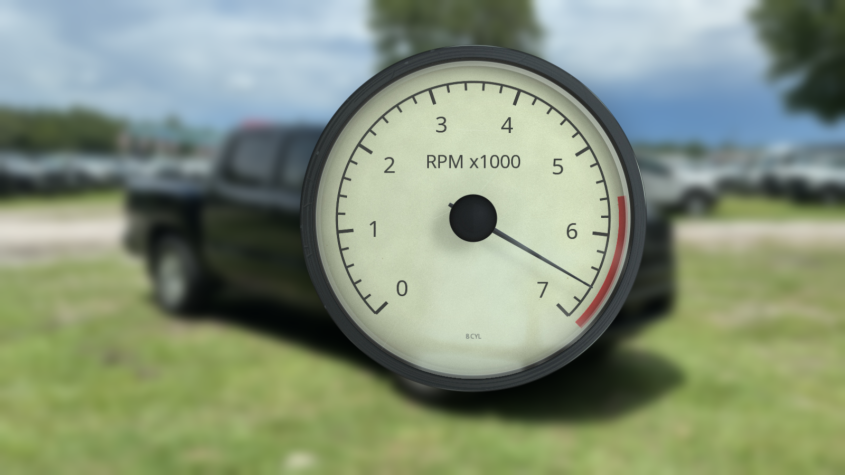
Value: 6600 rpm
